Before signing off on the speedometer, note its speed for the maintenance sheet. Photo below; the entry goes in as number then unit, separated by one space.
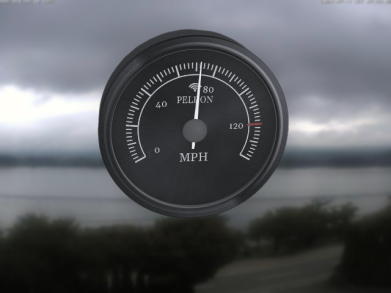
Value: 72 mph
